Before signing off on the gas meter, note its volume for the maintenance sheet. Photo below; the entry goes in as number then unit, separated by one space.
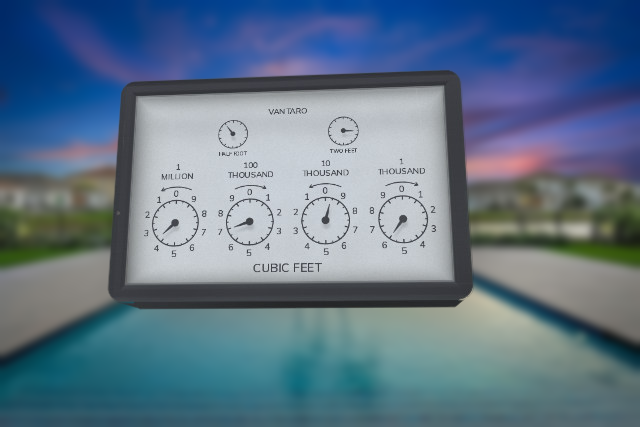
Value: 369600 ft³
